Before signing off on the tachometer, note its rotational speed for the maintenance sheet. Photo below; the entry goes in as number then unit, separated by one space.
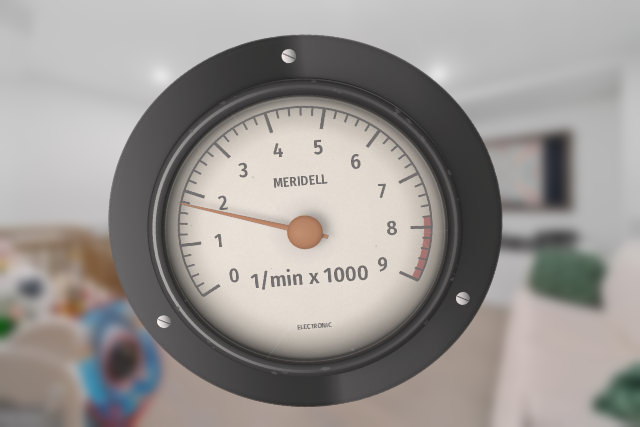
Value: 1800 rpm
